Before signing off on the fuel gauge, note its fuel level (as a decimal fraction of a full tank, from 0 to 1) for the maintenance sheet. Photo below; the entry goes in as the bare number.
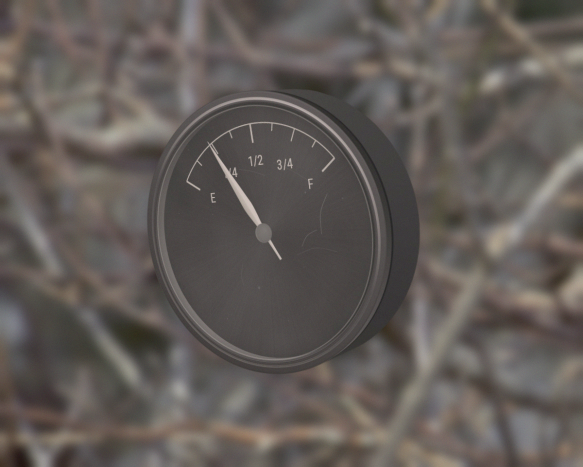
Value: 0.25
